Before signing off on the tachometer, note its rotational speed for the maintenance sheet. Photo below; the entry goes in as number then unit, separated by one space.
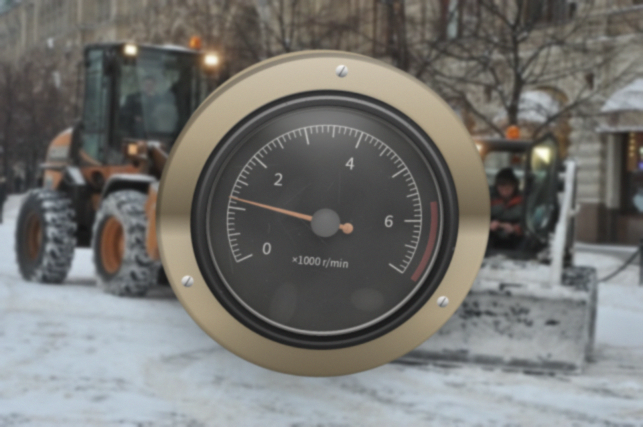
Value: 1200 rpm
